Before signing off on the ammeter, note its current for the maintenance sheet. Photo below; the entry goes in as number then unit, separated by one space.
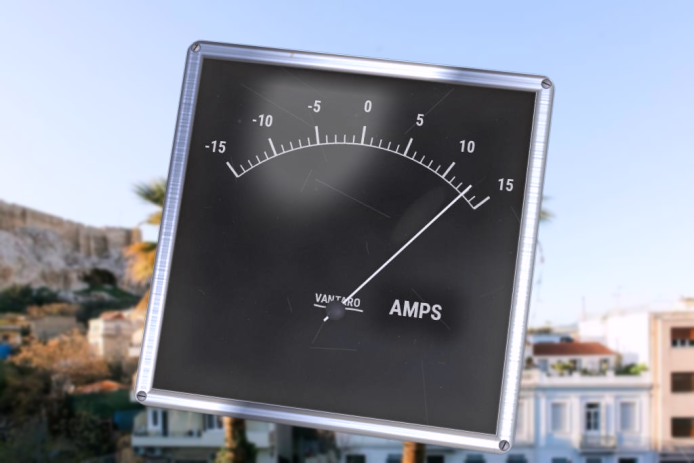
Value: 13 A
